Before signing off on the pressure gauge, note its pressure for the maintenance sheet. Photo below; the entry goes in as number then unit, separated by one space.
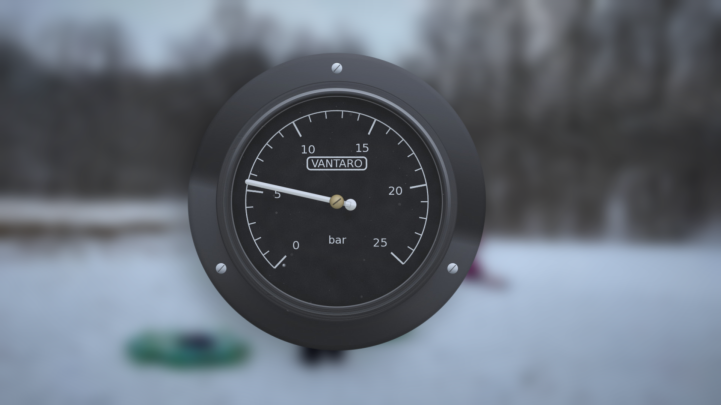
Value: 5.5 bar
